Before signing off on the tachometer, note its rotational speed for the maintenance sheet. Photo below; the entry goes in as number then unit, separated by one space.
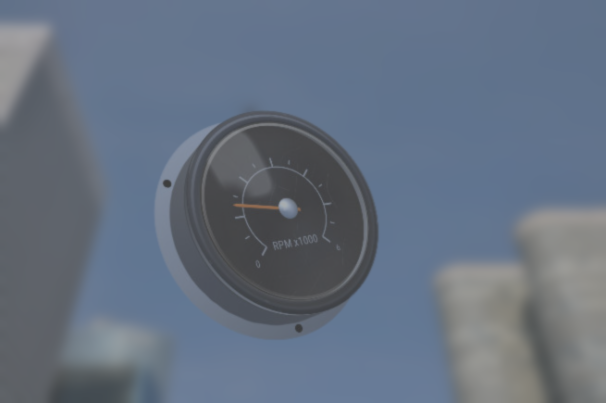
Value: 1250 rpm
